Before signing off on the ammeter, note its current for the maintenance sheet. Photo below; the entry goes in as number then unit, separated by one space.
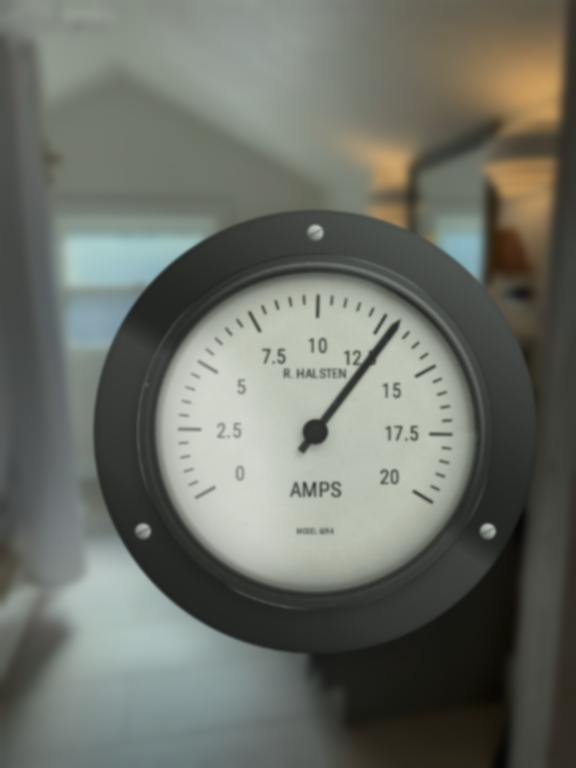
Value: 13 A
